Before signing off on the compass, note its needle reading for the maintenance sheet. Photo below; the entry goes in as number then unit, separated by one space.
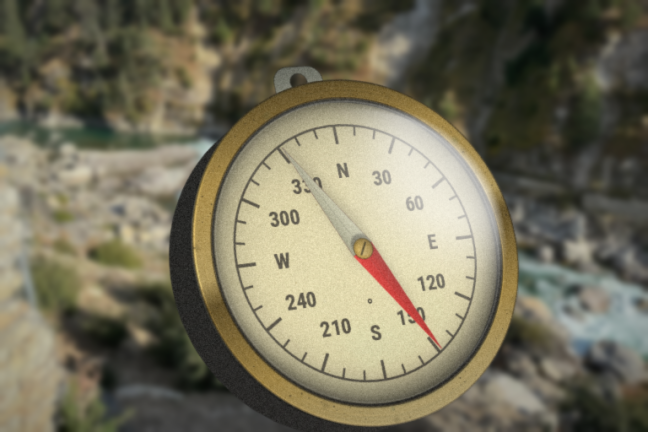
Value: 150 °
